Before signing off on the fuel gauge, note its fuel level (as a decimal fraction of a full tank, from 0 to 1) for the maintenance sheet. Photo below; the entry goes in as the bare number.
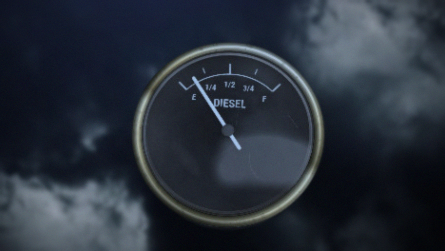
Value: 0.125
